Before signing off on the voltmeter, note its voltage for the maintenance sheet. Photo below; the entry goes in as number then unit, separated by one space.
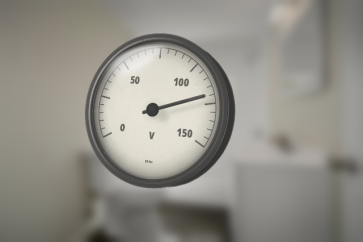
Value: 120 V
